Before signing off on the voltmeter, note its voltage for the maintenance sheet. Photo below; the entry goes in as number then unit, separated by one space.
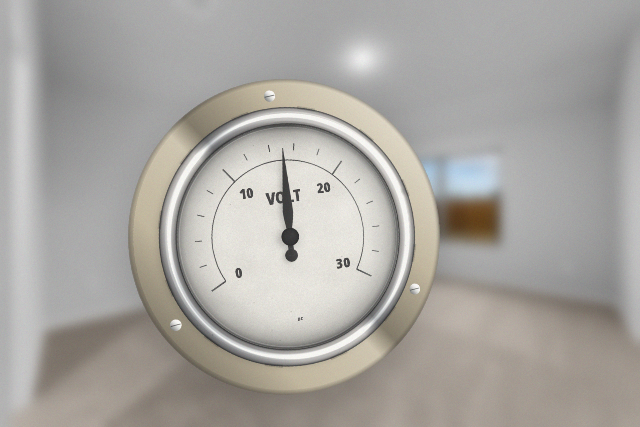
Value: 15 V
